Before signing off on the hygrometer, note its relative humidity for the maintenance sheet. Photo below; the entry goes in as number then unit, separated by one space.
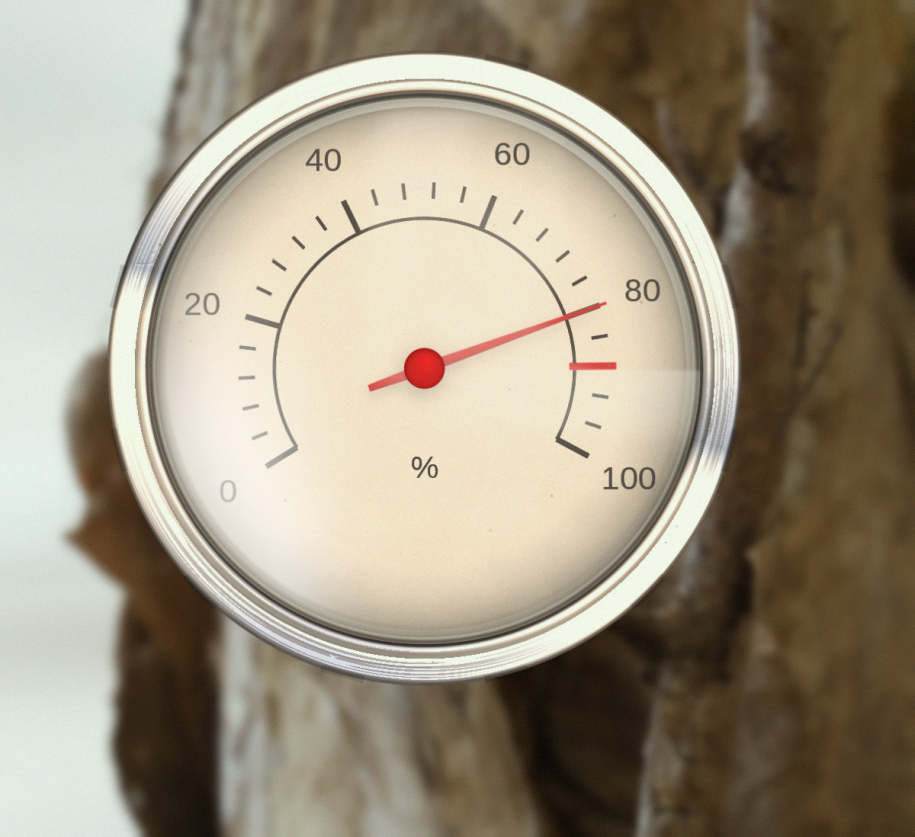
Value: 80 %
